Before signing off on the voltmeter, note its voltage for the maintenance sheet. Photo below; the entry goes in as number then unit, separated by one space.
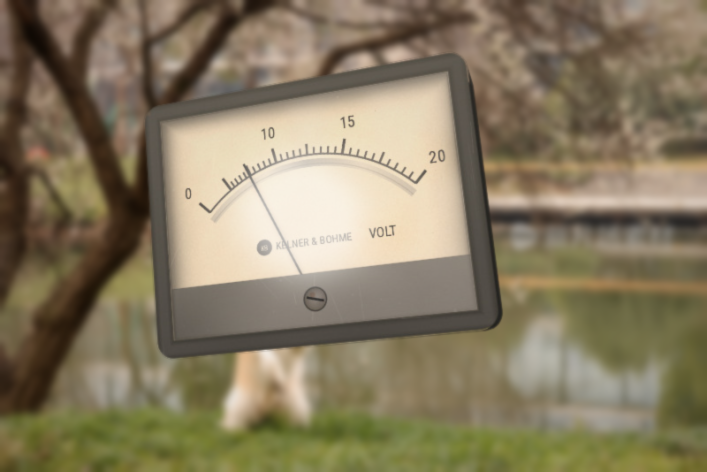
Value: 7.5 V
